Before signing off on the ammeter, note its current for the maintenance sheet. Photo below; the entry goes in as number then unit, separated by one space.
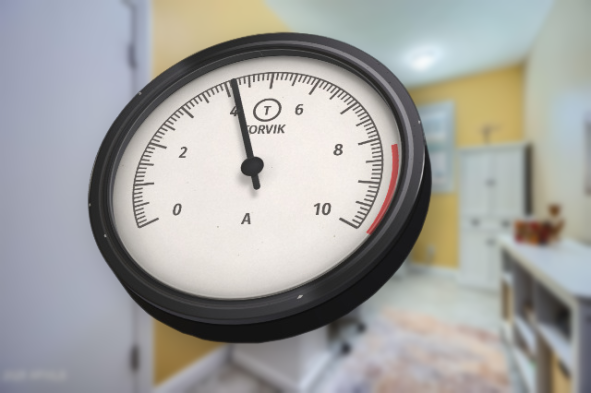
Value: 4.2 A
